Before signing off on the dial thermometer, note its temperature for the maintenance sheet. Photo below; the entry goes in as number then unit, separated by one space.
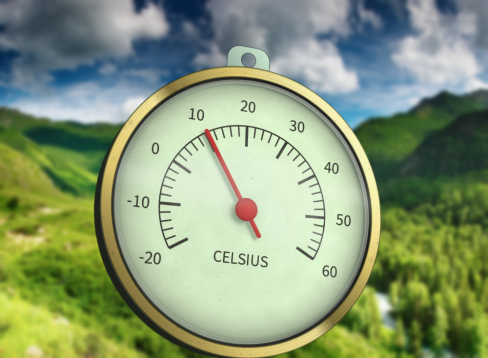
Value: 10 °C
